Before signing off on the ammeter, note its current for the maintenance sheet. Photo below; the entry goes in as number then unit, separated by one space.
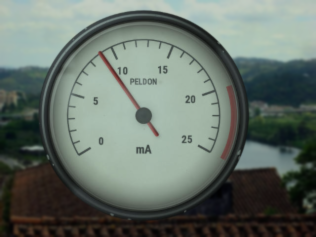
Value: 9 mA
